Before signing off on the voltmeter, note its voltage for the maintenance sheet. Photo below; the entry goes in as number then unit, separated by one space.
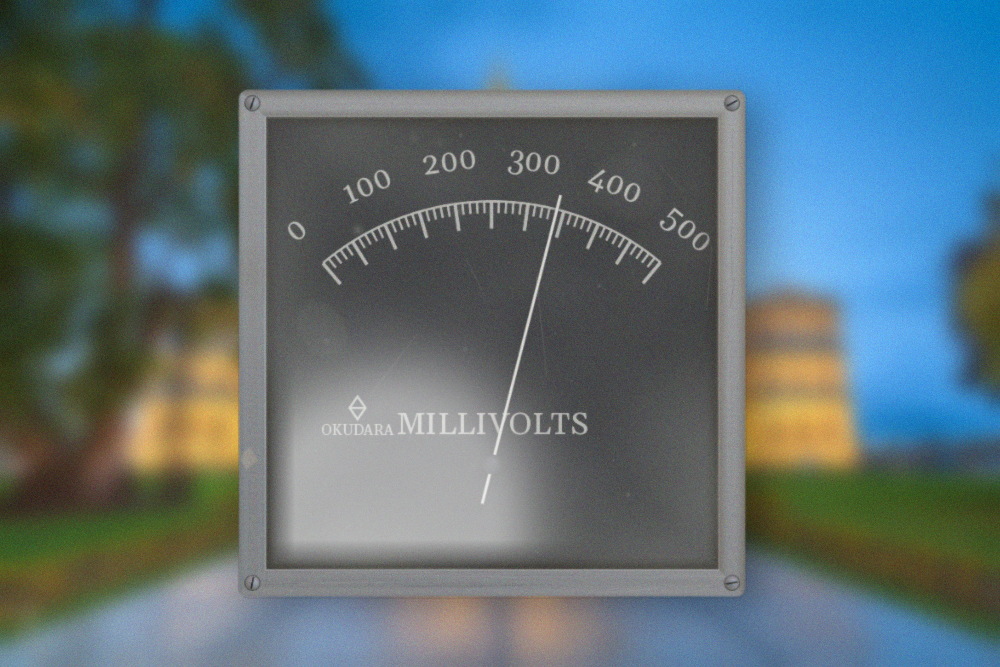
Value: 340 mV
